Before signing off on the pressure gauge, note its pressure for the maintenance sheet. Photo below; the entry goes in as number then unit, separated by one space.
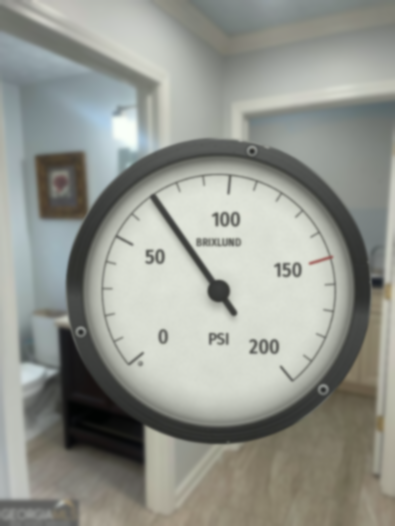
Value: 70 psi
